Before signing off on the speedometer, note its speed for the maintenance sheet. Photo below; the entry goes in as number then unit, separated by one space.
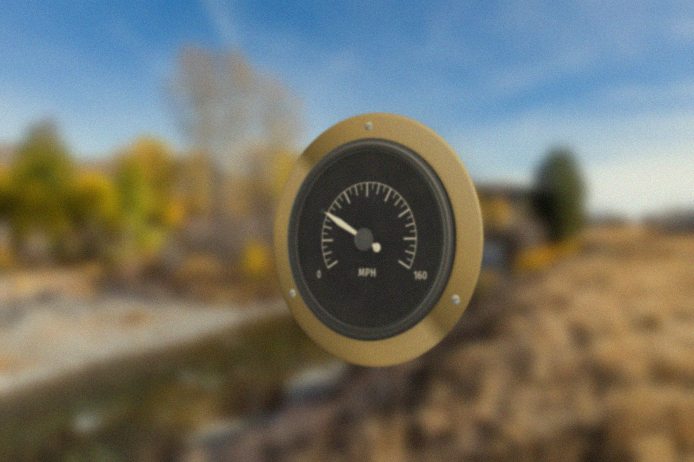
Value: 40 mph
